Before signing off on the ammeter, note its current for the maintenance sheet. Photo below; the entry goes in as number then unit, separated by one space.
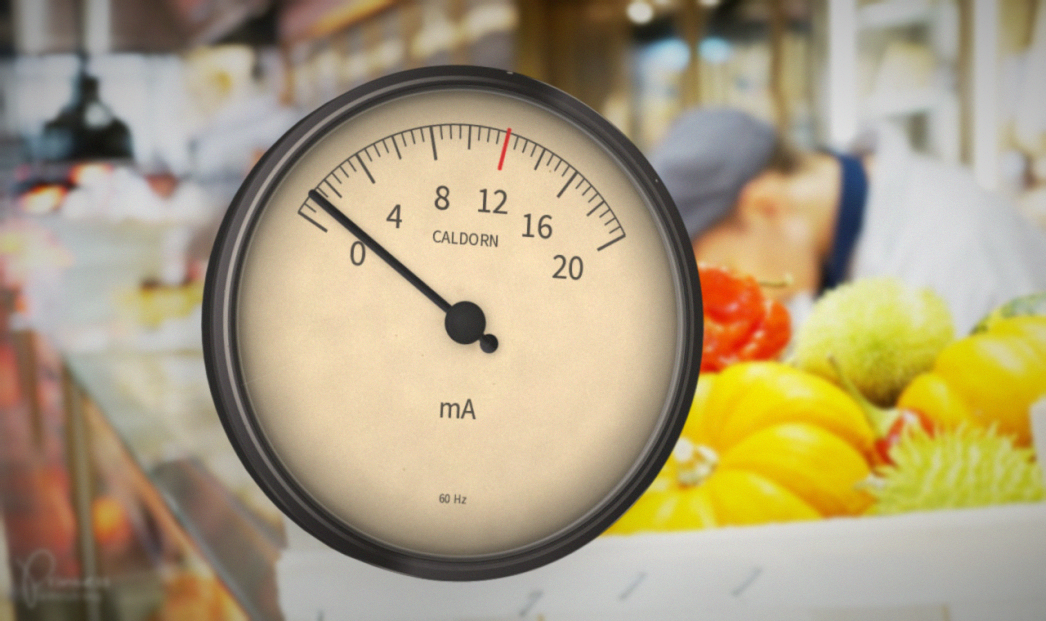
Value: 1 mA
